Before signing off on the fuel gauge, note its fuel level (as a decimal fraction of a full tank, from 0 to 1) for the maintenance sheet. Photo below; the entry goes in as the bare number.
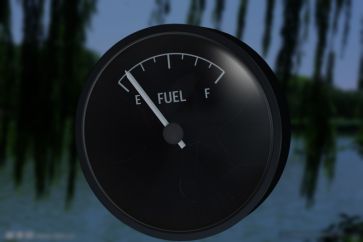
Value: 0.125
